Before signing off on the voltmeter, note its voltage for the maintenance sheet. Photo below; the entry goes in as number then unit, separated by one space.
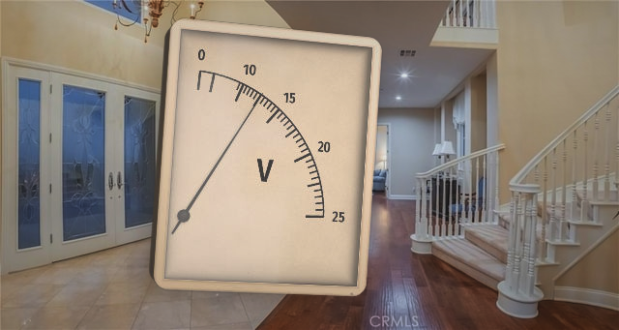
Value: 12.5 V
